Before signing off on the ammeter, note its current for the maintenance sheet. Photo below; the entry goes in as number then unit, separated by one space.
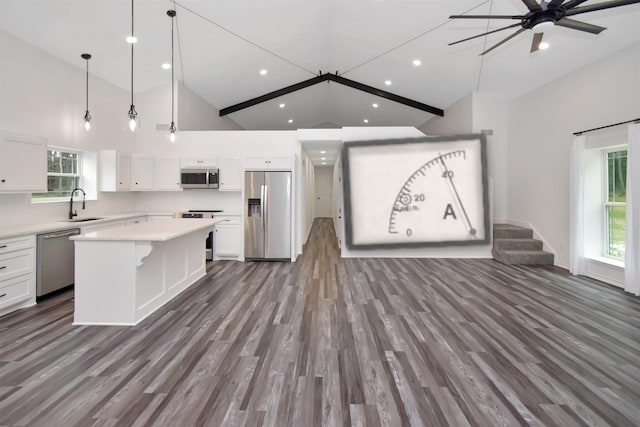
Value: 40 A
